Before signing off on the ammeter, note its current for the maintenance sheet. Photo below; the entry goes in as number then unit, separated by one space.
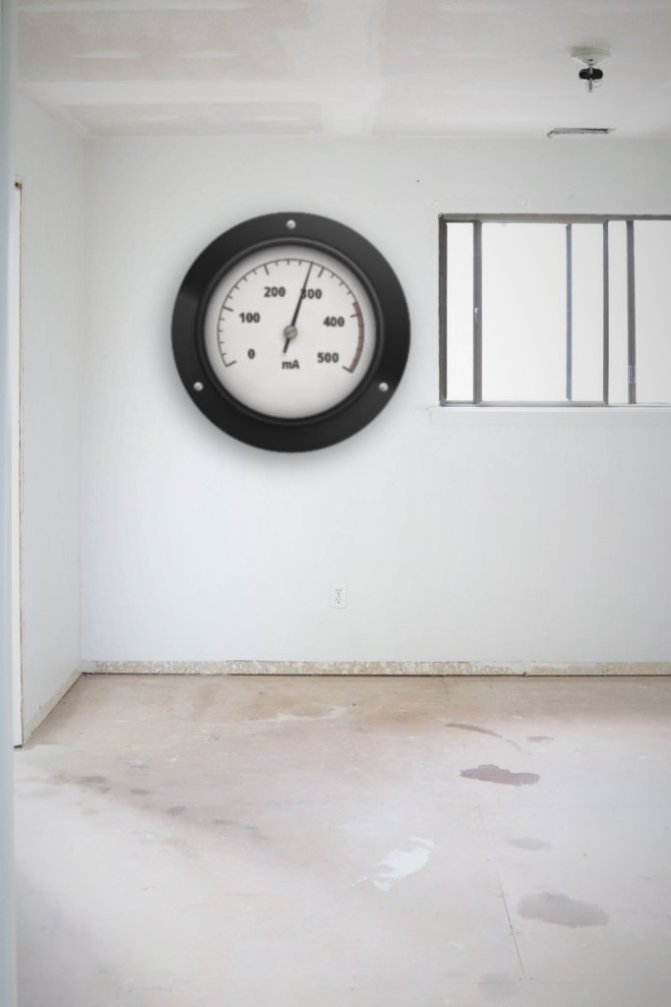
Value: 280 mA
